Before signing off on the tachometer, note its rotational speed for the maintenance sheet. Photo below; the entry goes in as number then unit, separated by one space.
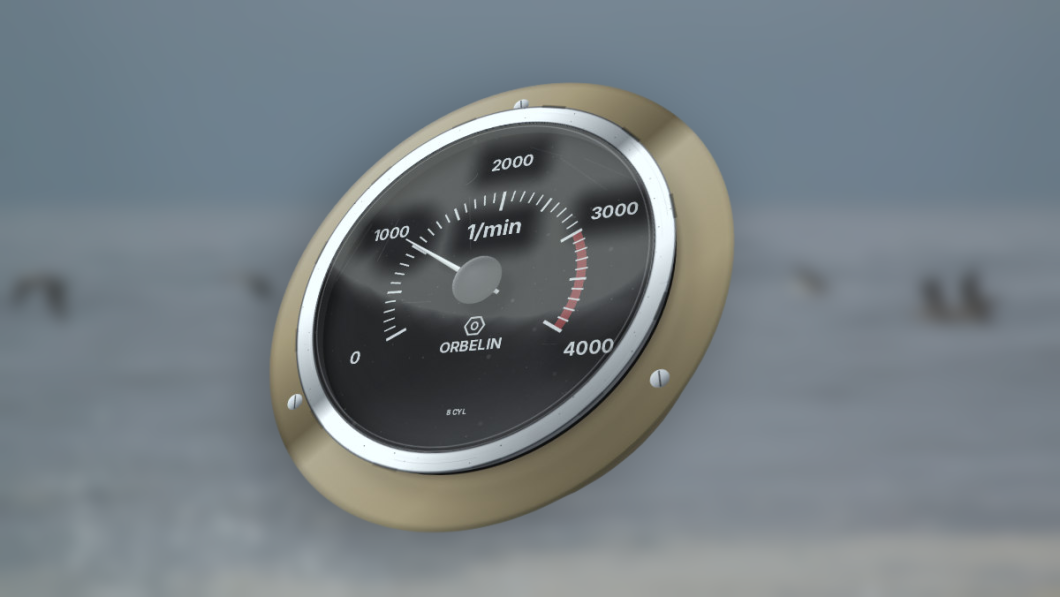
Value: 1000 rpm
